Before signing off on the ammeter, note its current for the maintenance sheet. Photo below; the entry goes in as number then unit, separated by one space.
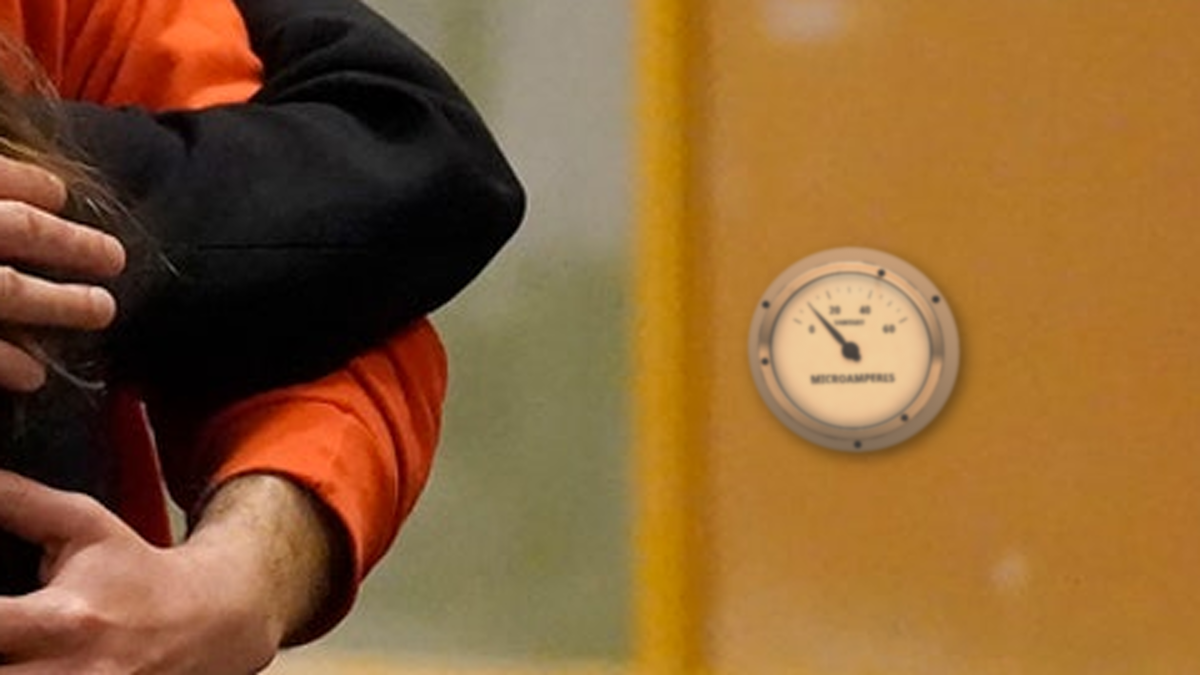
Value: 10 µA
